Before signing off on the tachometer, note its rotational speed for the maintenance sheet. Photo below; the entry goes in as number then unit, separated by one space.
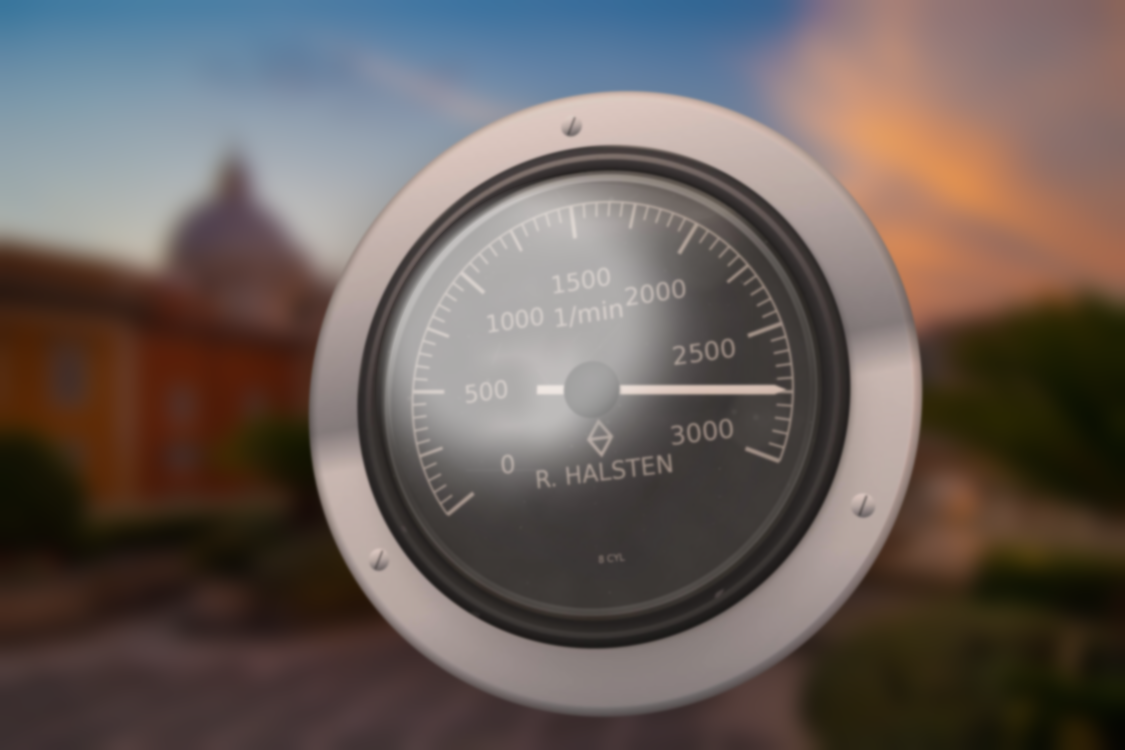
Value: 2750 rpm
